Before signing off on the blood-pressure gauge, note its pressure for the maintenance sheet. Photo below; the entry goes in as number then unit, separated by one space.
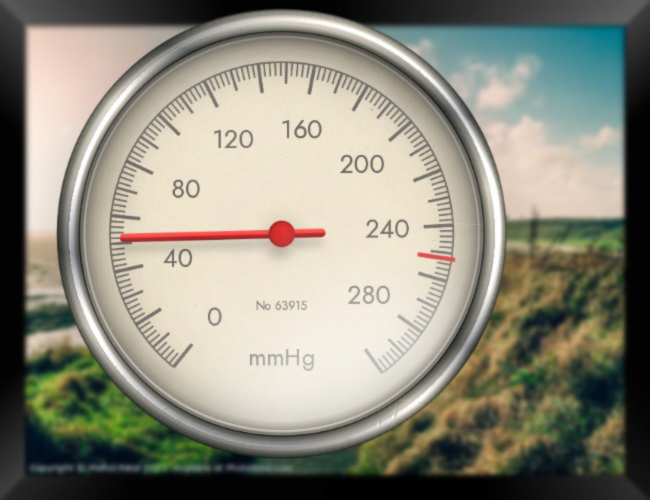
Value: 52 mmHg
